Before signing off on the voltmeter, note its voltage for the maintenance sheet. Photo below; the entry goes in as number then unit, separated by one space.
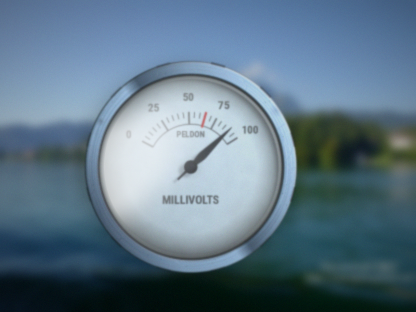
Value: 90 mV
